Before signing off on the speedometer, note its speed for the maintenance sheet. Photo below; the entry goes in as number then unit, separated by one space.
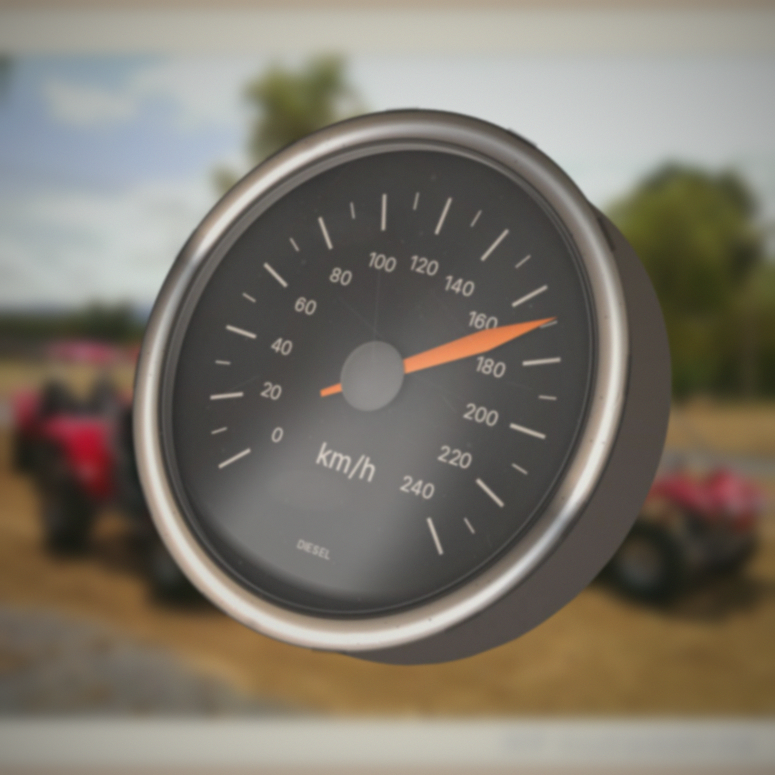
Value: 170 km/h
